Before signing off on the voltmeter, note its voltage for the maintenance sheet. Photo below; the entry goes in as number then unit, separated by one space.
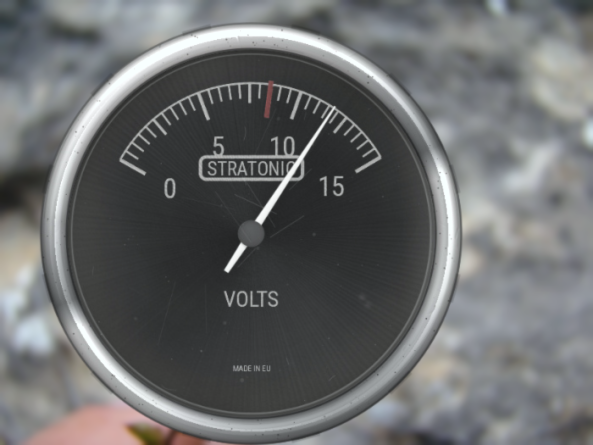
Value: 11.75 V
